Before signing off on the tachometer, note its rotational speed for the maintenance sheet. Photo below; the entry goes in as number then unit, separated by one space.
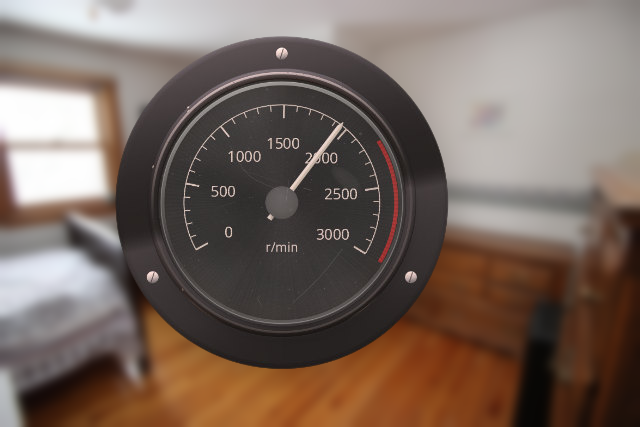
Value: 1950 rpm
